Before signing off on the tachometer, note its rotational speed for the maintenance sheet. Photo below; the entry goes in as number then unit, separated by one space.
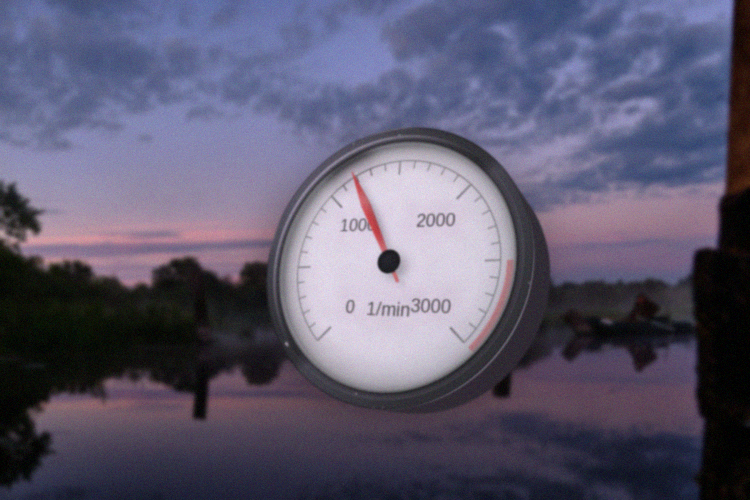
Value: 1200 rpm
